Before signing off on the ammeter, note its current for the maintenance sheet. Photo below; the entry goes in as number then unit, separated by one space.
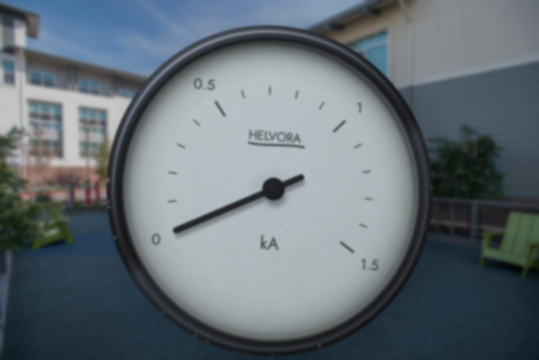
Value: 0 kA
